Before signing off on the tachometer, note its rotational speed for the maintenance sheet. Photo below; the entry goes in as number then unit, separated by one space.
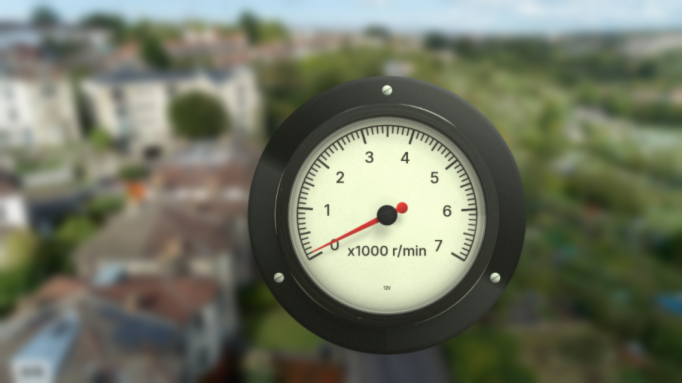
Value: 100 rpm
